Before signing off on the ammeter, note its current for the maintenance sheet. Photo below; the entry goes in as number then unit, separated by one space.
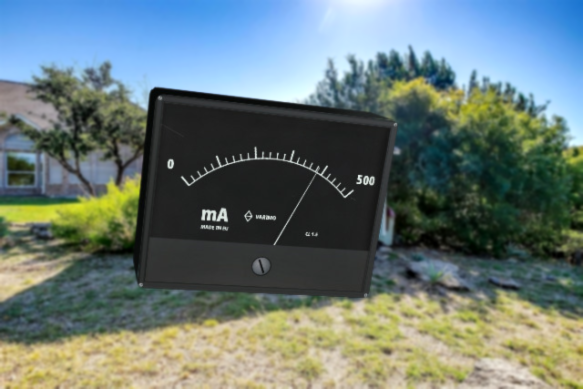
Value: 380 mA
